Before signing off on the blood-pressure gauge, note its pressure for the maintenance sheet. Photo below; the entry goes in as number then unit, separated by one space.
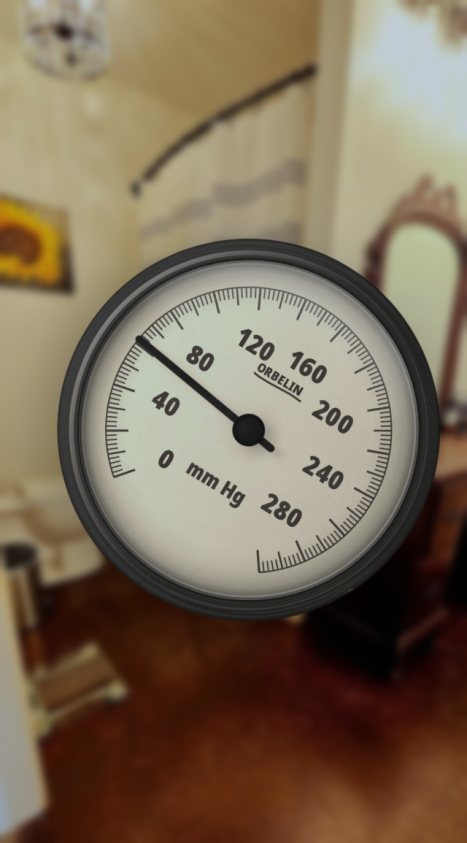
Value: 62 mmHg
